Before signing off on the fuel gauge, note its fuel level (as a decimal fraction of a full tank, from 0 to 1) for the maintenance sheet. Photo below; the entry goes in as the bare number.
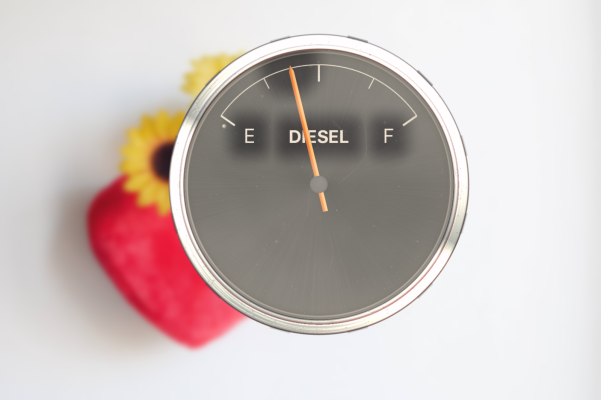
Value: 0.375
